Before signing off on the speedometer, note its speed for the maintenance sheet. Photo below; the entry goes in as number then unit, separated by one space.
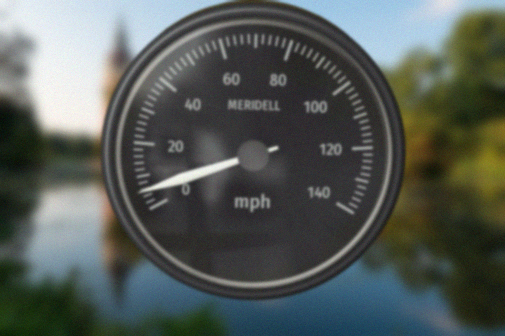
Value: 6 mph
